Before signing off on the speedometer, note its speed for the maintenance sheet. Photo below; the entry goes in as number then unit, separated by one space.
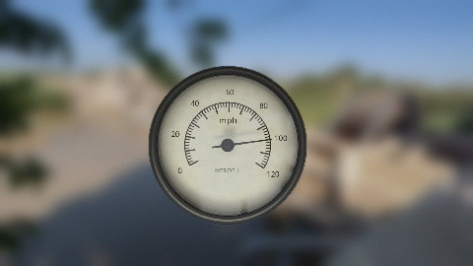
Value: 100 mph
